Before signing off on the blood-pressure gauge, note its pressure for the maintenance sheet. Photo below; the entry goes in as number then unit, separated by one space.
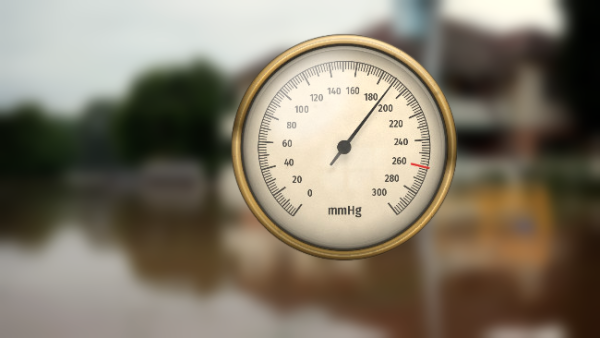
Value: 190 mmHg
